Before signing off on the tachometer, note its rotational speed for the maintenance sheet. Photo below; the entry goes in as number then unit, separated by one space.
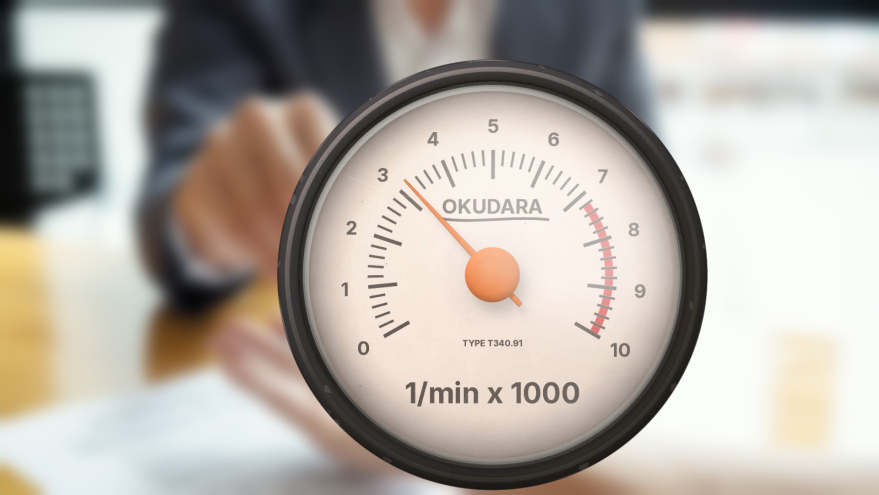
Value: 3200 rpm
